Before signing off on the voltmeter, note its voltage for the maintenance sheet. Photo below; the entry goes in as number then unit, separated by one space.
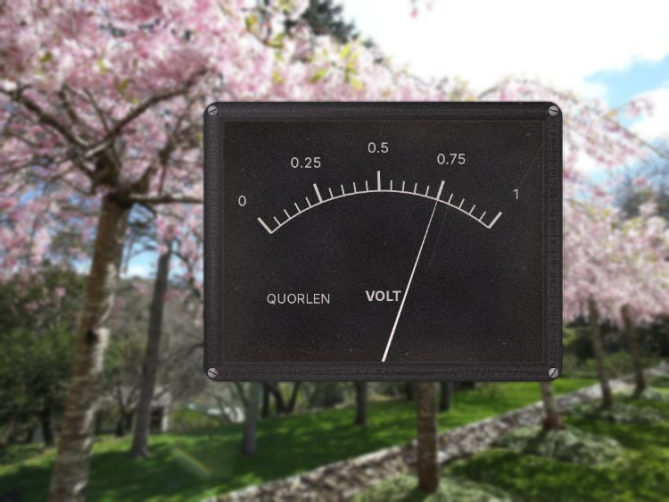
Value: 0.75 V
